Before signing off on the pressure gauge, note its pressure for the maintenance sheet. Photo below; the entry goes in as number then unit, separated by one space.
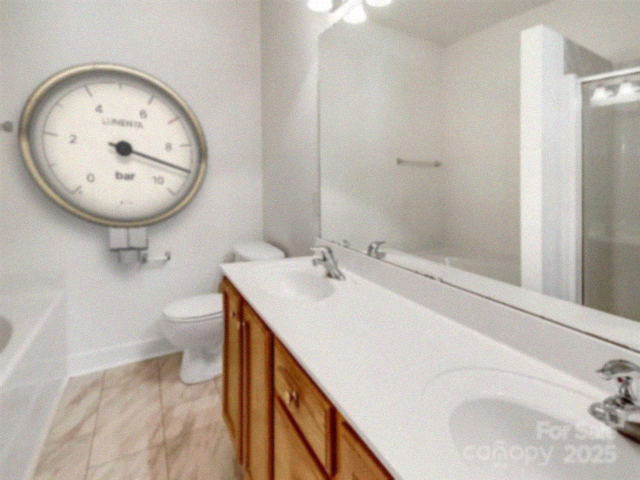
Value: 9 bar
